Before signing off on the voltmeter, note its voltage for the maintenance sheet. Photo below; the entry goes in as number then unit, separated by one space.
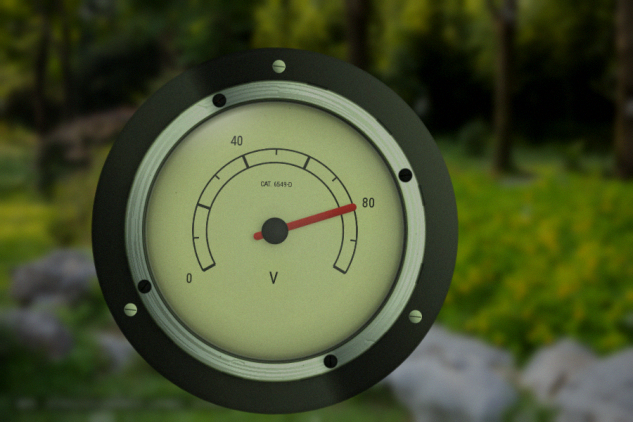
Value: 80 V
